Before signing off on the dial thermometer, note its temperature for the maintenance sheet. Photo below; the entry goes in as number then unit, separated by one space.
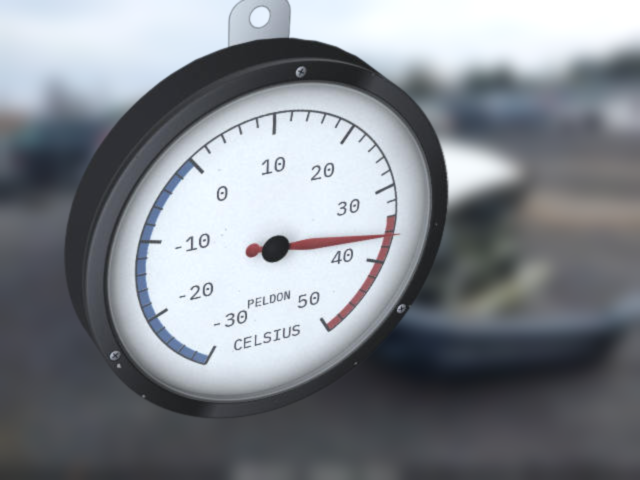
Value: 36 °C
